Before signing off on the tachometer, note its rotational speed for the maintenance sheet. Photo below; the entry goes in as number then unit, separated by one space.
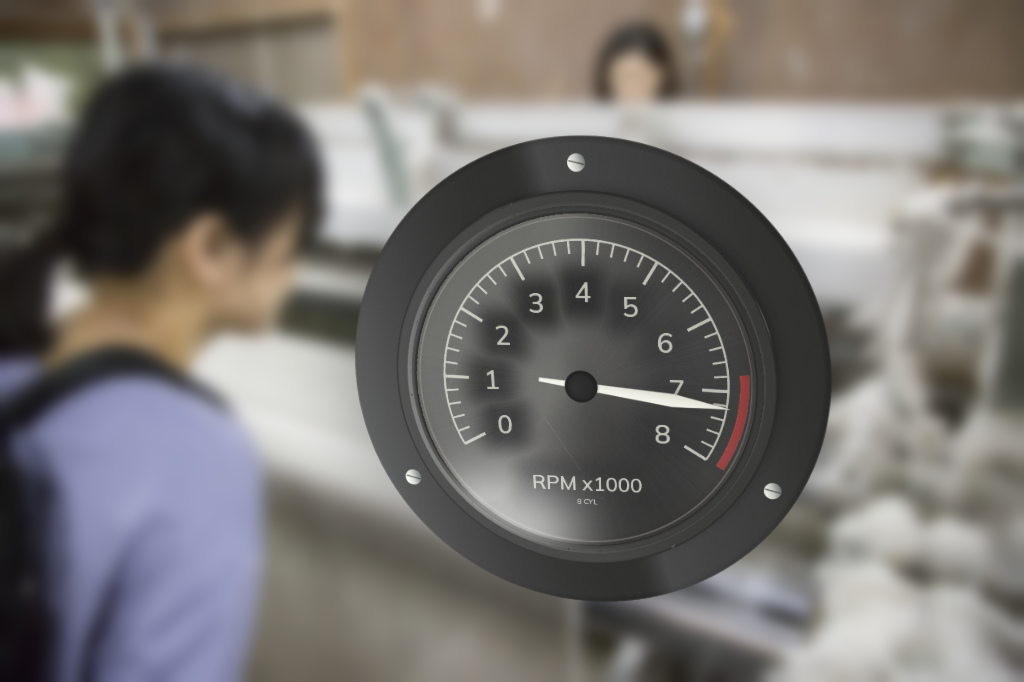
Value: 7200 rpm
